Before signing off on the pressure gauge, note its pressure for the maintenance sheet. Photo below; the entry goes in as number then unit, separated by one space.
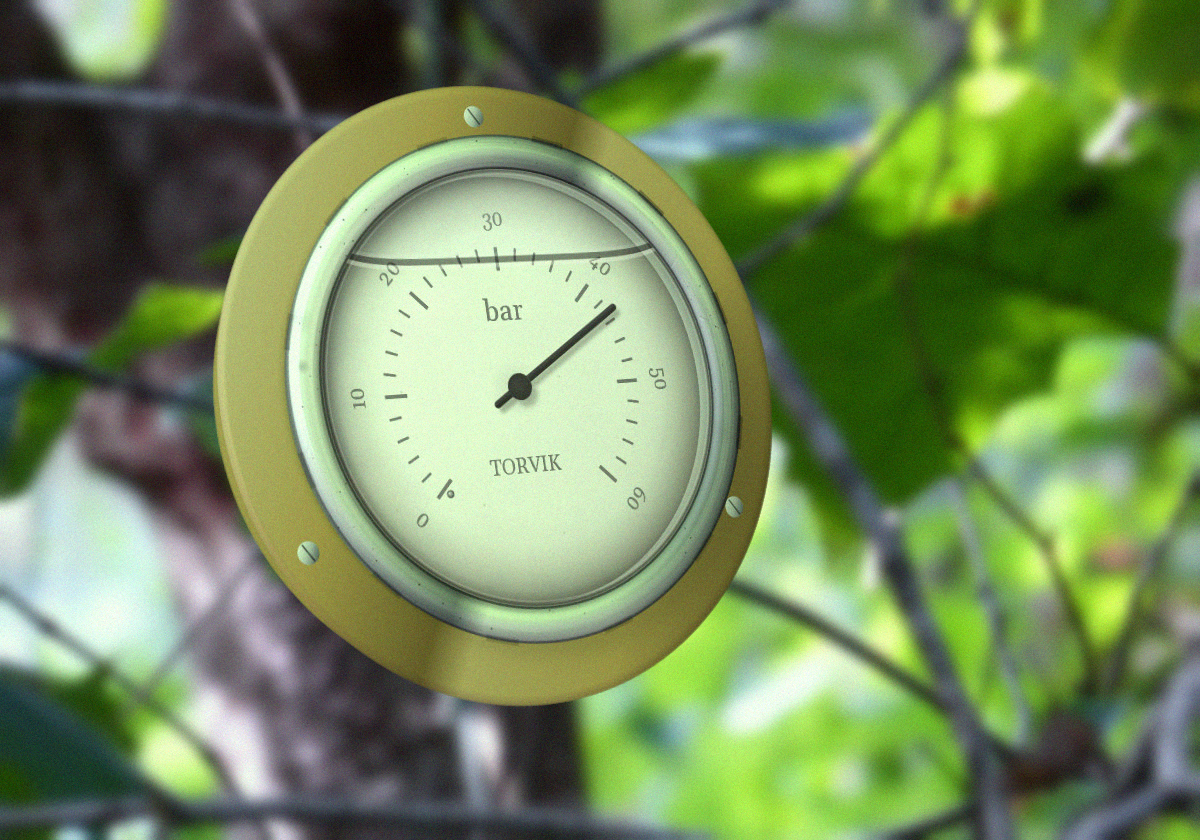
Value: 43 bar
